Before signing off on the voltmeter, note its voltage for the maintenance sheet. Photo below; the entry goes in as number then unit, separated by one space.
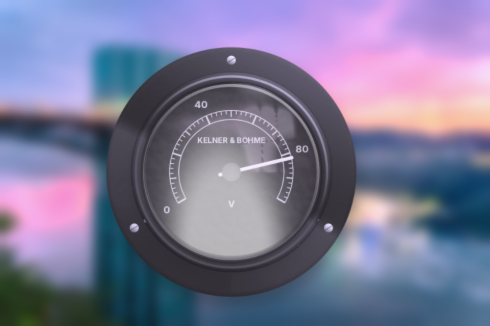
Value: 82 V
